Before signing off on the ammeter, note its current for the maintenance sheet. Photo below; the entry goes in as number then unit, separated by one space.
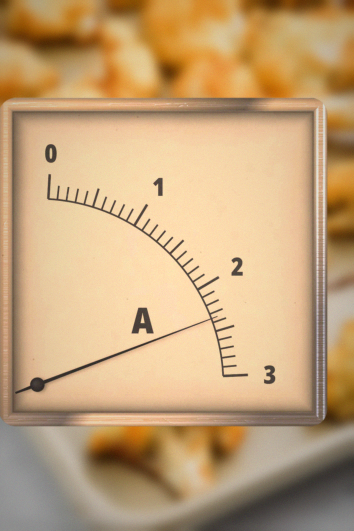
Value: 2.35 A
